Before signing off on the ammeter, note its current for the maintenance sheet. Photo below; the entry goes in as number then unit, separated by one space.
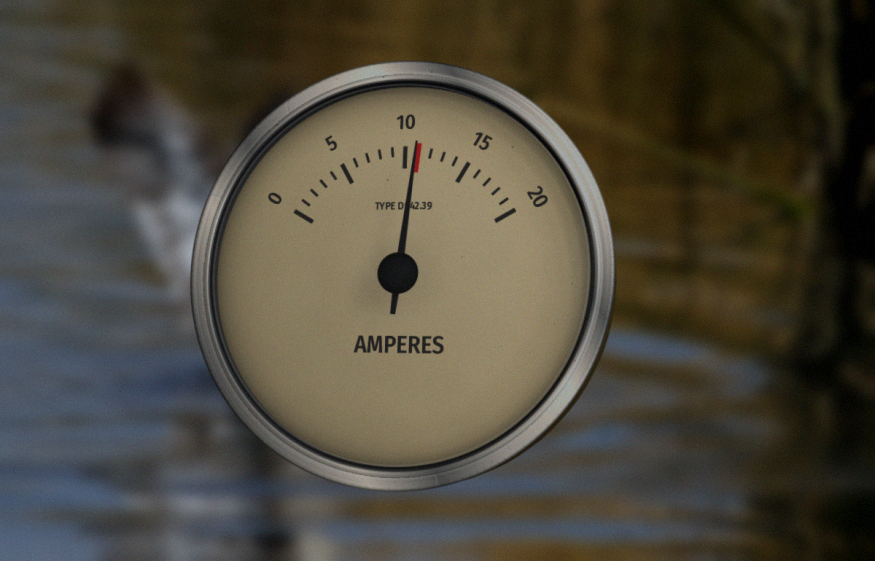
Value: 11 A
